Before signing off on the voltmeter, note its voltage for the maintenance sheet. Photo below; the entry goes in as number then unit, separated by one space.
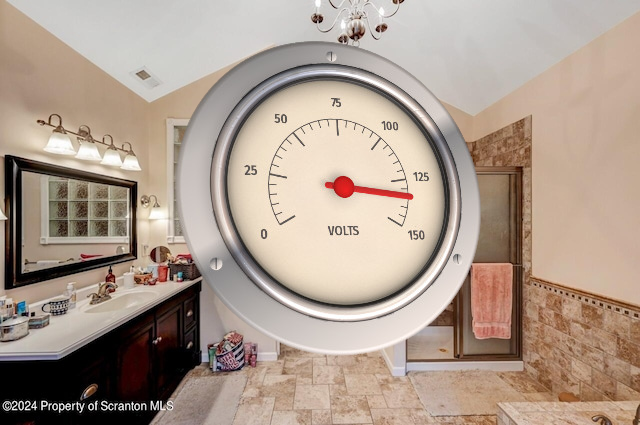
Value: 135 V
